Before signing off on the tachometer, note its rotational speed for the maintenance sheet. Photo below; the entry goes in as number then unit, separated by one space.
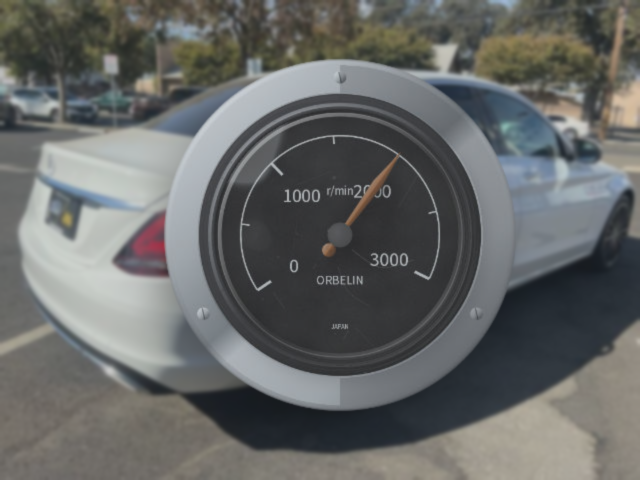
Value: 2000 rpm
